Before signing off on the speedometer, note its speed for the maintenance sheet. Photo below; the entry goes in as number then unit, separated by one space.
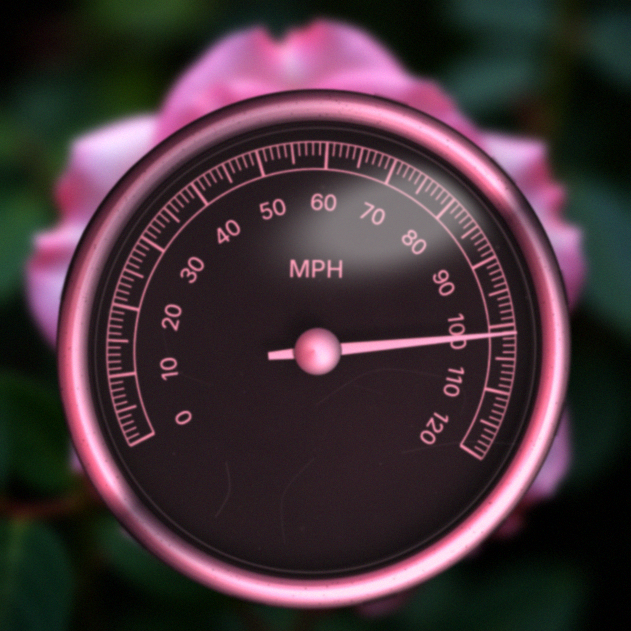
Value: 101 mph
